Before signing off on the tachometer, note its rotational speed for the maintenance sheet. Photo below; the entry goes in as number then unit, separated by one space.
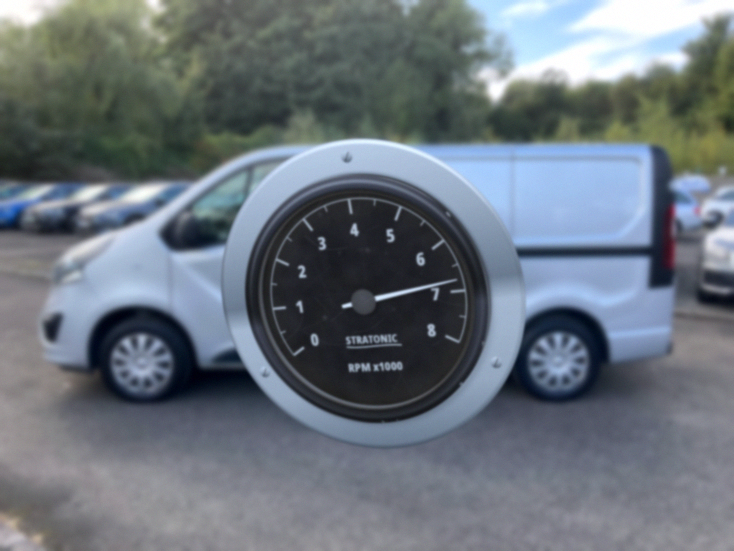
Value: 6750 rpm
